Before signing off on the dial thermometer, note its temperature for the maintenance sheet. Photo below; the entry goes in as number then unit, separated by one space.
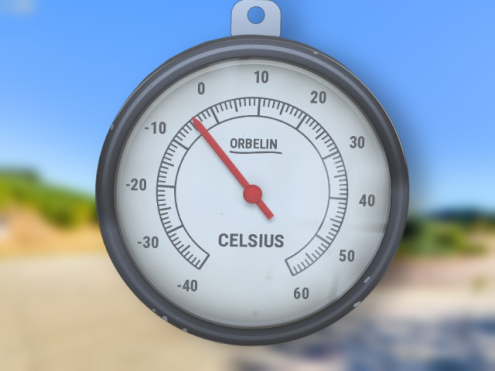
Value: -4 °C
